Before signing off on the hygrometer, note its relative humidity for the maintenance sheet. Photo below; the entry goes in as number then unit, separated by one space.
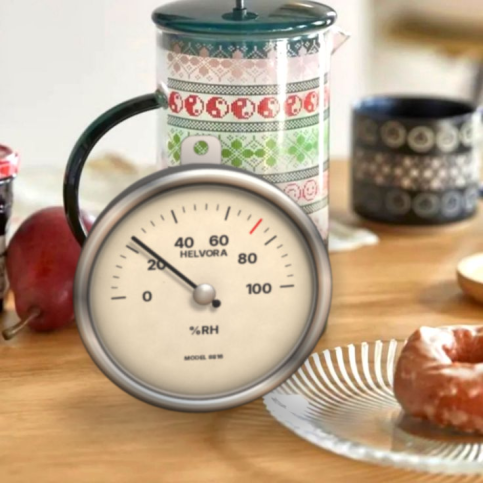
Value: 24 %
